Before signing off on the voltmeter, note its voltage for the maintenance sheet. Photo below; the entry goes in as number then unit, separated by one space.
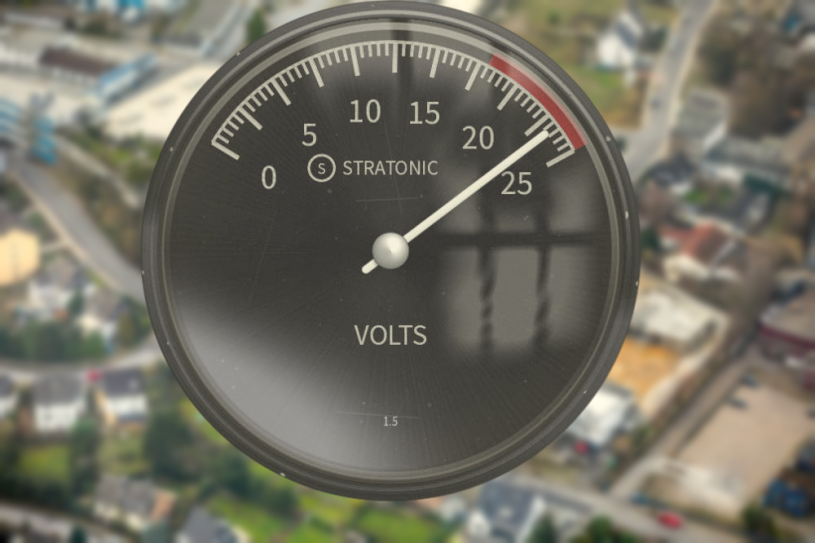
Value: 23.25 V
